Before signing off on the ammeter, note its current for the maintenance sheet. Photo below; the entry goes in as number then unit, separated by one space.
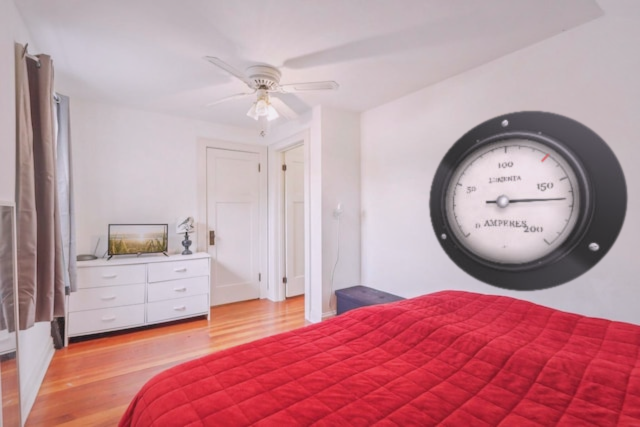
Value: 165 A
